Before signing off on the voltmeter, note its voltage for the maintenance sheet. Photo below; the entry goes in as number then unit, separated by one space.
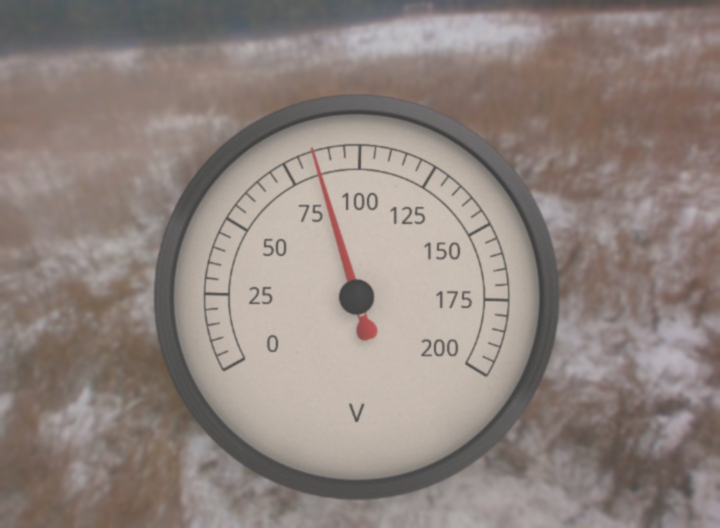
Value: 85 V
